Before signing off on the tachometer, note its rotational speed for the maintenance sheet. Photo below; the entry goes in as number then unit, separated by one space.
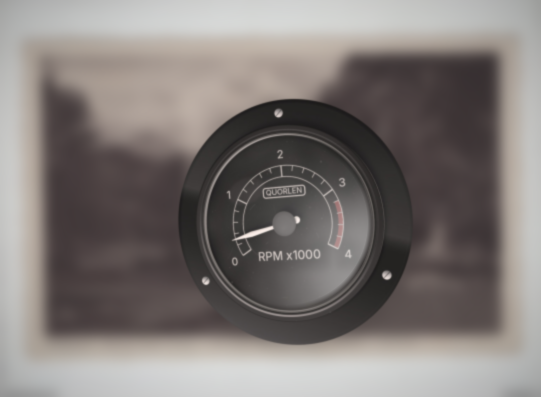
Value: 300 rpm
